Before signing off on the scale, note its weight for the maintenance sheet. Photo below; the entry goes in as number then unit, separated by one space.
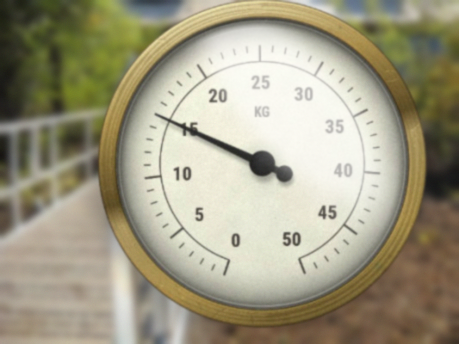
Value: 15 kg
